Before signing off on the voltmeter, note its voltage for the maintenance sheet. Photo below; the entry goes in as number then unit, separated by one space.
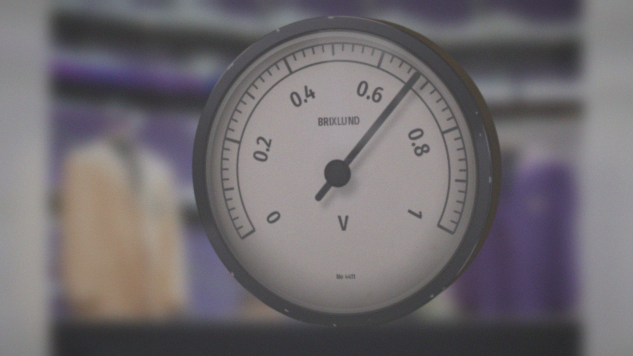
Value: 0.68 V
